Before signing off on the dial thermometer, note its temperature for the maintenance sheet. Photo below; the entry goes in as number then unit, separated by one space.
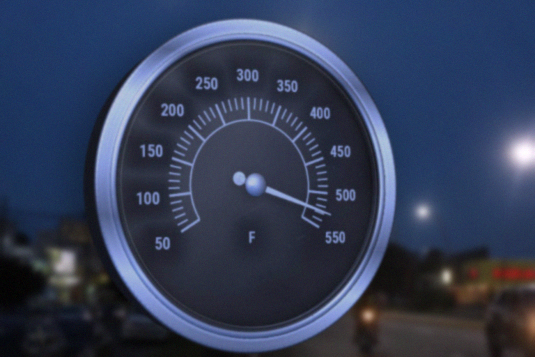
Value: 530 °F
